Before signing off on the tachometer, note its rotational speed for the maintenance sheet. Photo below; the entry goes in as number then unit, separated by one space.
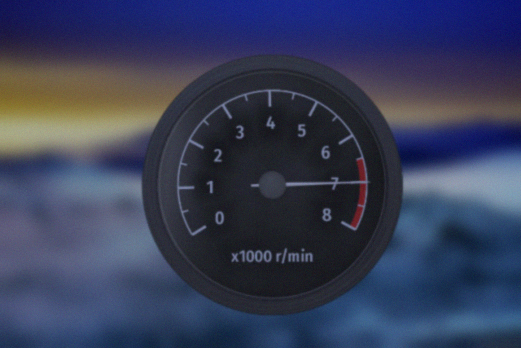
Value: 7000 rpm
